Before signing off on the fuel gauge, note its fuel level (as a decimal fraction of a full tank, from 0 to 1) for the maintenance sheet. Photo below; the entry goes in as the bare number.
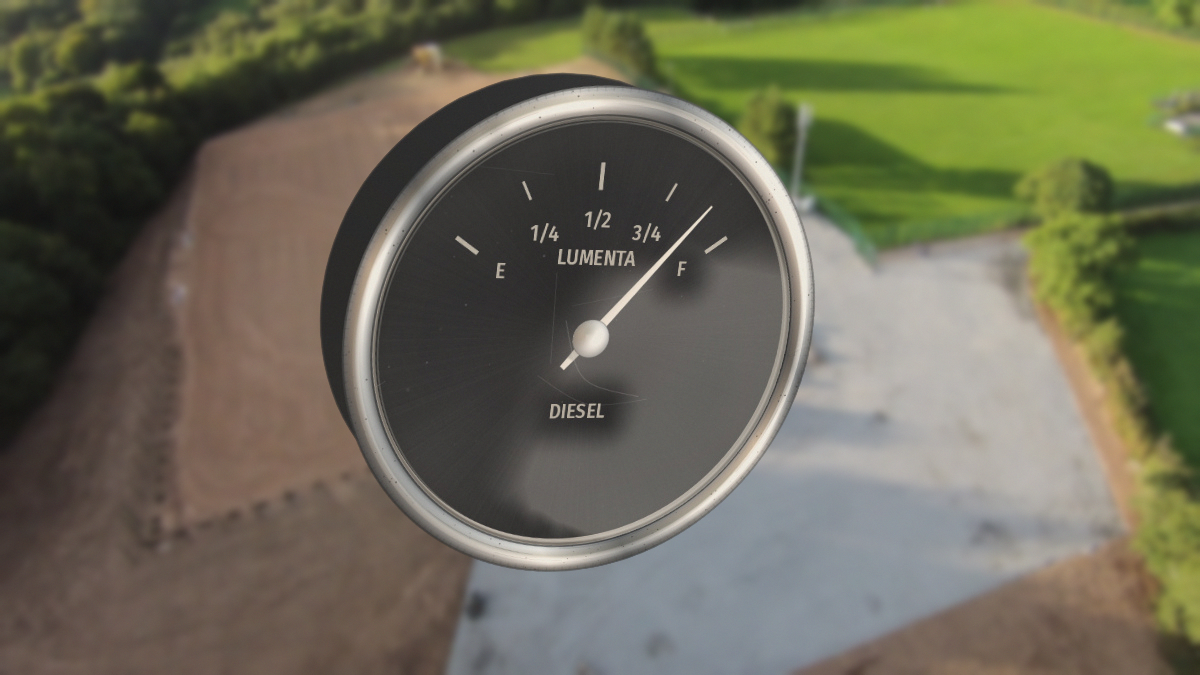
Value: 0.875
